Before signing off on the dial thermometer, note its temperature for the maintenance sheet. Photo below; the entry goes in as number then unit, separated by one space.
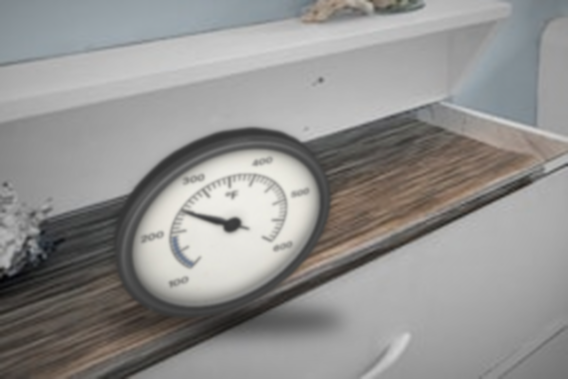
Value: 250 °F
